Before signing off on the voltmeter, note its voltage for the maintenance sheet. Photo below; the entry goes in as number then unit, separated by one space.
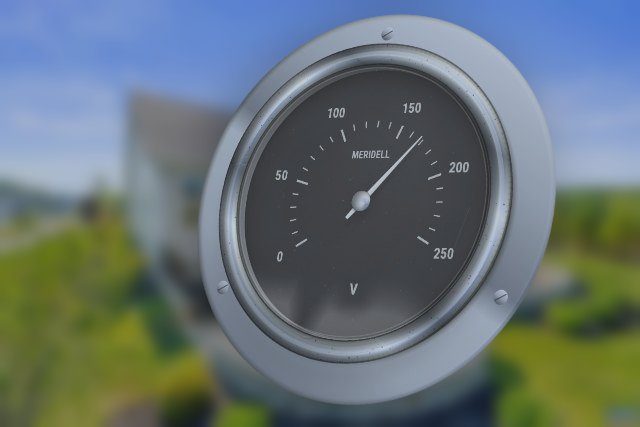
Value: 170 V
